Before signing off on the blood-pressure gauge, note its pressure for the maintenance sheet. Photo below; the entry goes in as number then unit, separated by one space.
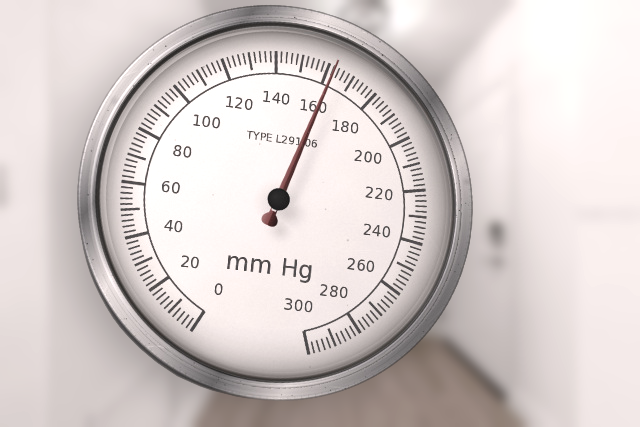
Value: 162 mmHg
